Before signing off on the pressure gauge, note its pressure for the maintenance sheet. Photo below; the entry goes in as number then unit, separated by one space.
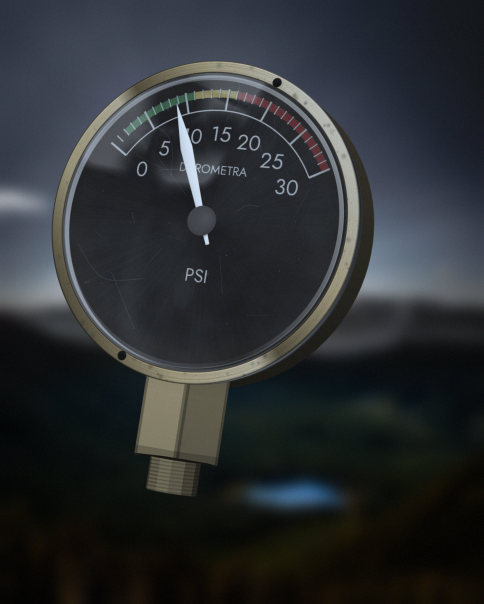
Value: 9 psi
